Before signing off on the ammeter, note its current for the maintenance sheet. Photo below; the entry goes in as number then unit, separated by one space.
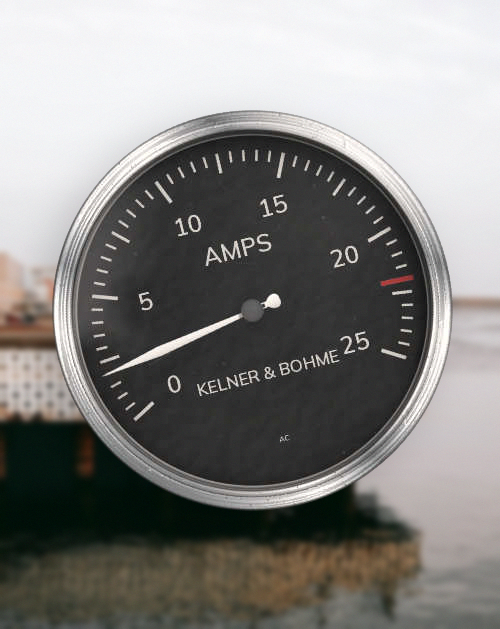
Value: 2 A
